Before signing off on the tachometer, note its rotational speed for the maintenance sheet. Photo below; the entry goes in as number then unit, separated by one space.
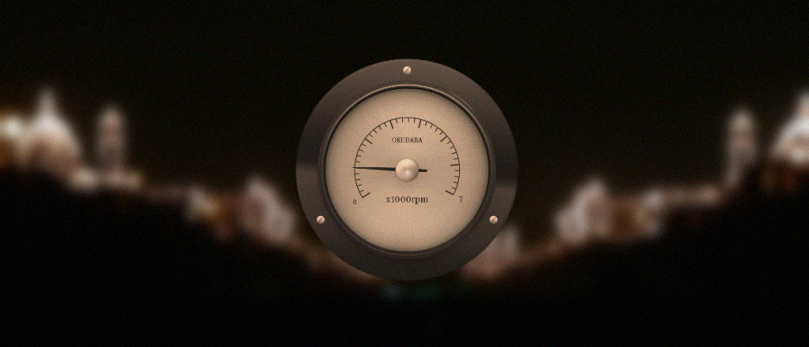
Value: 1000 rpm
